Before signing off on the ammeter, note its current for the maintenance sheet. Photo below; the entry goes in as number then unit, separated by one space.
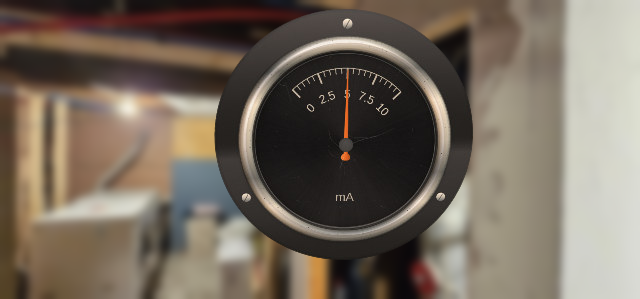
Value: 5 mA
